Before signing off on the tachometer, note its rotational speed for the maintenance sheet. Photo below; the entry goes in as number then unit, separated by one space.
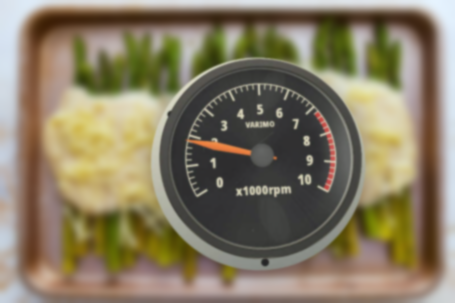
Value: 1800 rpm
